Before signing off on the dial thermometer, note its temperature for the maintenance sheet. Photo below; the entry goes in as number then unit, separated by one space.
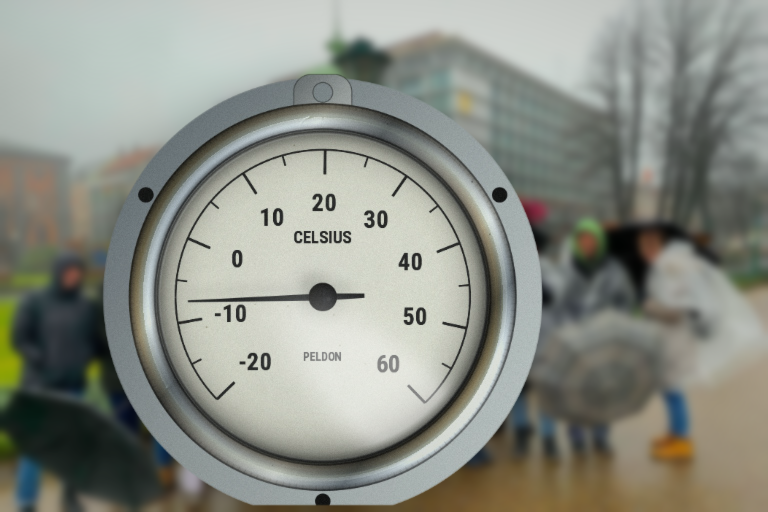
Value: -7.5 °C
